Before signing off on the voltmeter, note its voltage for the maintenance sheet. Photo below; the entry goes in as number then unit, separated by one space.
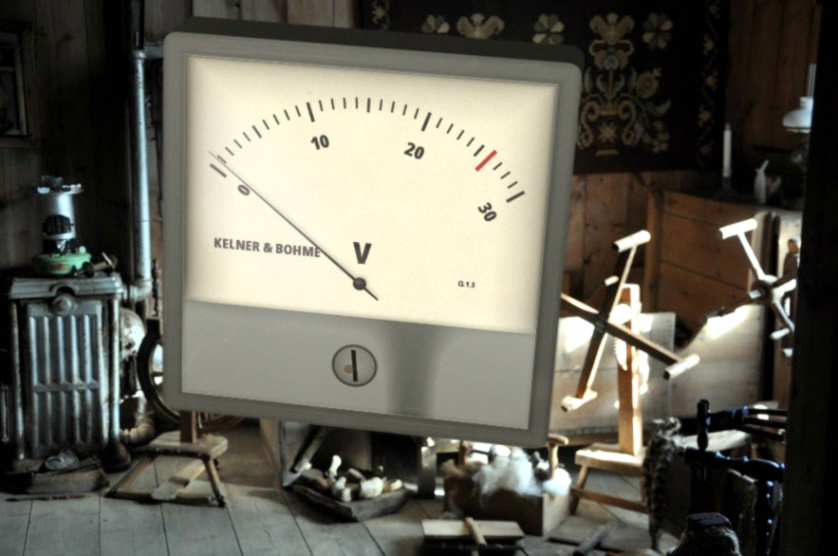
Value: 1 V
